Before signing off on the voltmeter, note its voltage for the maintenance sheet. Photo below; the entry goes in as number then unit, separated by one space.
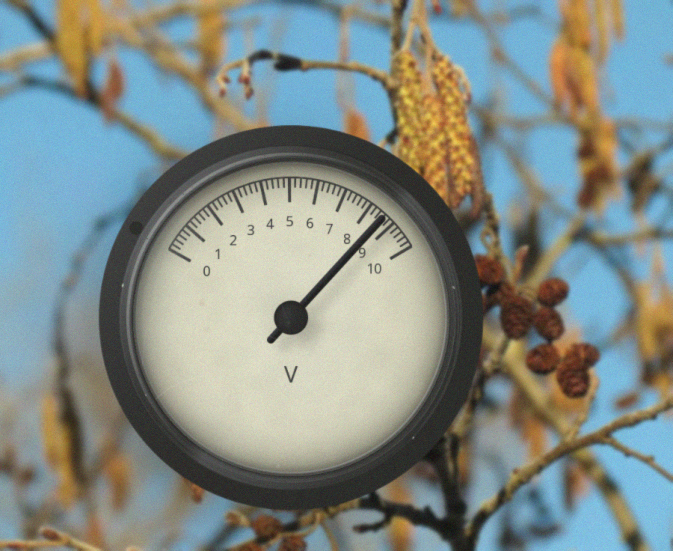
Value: 8.6 V
